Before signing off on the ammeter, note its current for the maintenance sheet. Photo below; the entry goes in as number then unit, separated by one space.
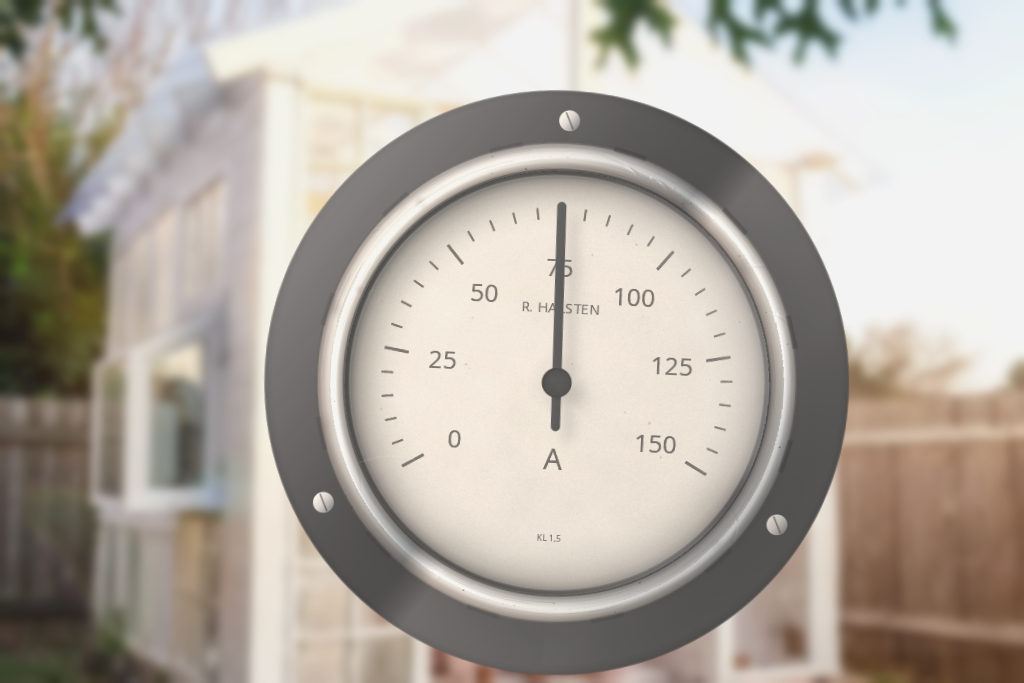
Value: 75 A
